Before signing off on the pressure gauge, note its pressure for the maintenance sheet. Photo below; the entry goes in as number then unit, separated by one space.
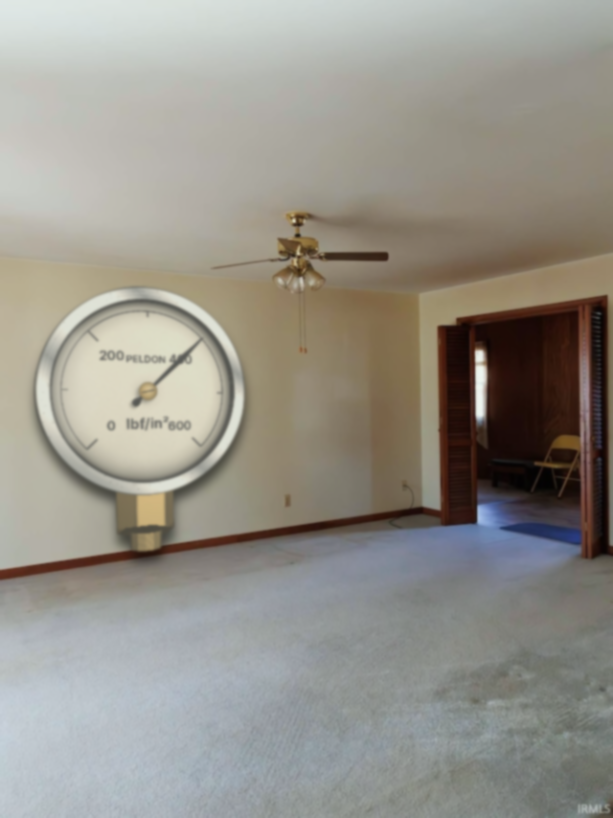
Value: 400 psi
